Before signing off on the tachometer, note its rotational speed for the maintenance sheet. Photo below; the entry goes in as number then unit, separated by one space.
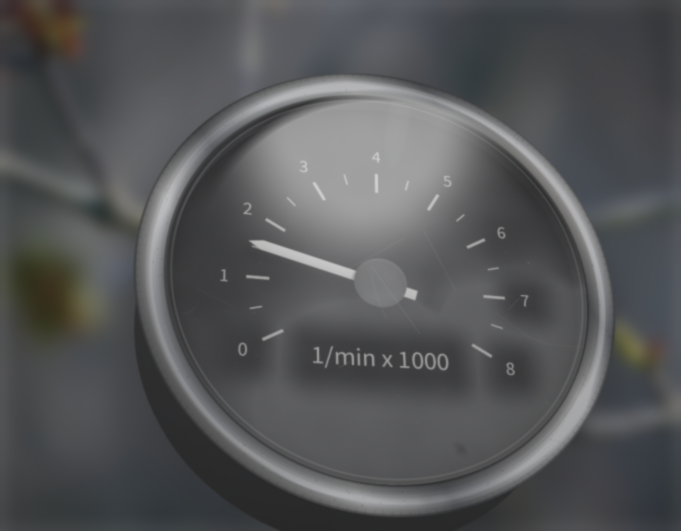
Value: 1500 rpm
